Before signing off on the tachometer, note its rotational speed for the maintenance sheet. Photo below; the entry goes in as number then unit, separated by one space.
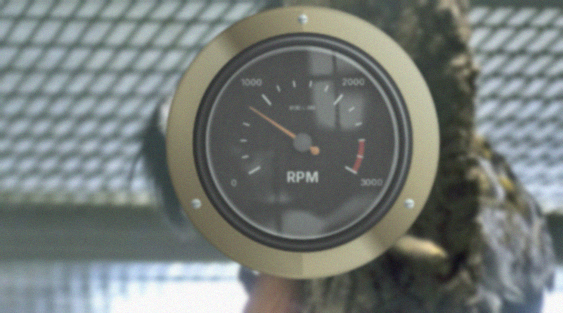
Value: 800 rpm
